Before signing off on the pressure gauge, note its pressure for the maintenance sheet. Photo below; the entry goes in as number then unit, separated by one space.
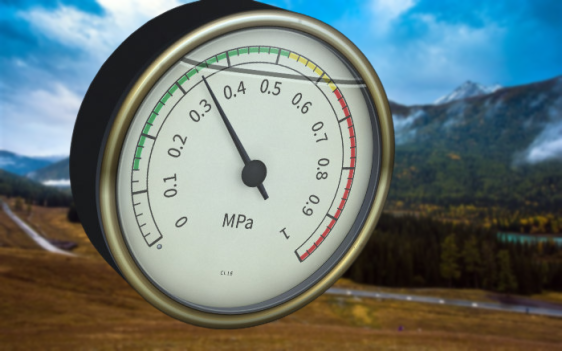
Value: 0.34 MPa
